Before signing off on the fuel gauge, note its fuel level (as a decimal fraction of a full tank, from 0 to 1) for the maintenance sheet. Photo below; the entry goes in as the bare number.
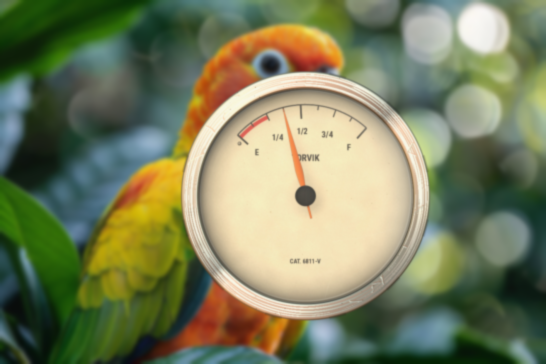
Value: 0.375
